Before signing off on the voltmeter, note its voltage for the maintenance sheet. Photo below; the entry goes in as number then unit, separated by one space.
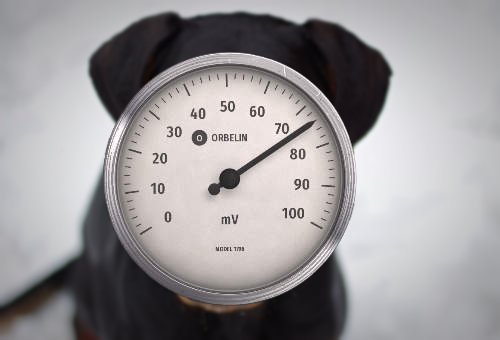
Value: 74 mV
